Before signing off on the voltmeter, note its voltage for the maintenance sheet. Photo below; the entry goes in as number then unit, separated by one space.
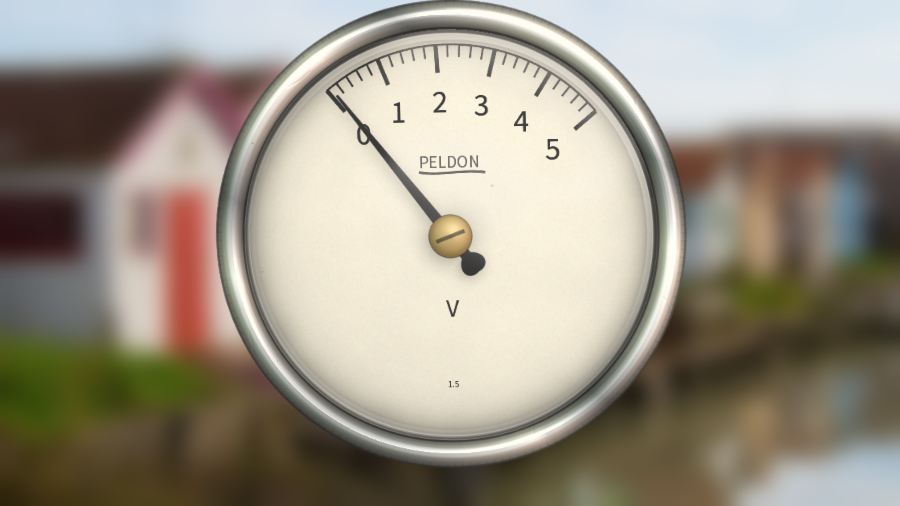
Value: 0.1 V
